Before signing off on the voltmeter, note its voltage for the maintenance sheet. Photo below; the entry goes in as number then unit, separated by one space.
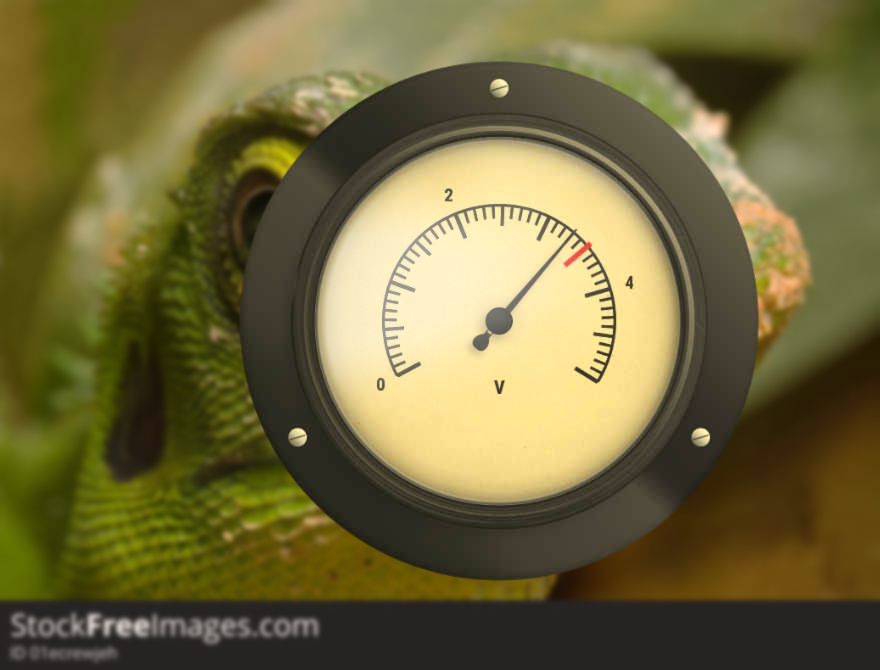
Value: 3.3 V
